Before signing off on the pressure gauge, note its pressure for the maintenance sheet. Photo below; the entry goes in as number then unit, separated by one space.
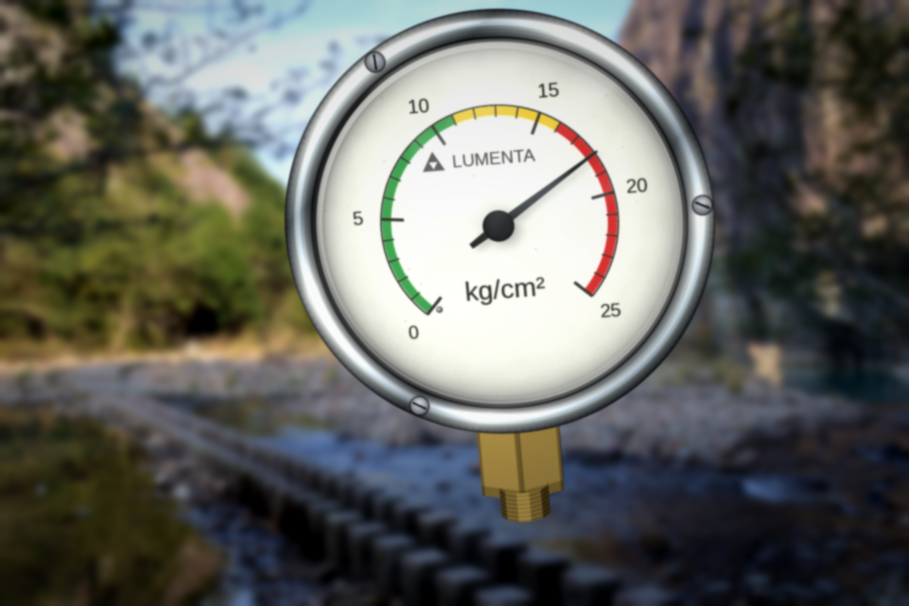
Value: 18 kg/cm²
